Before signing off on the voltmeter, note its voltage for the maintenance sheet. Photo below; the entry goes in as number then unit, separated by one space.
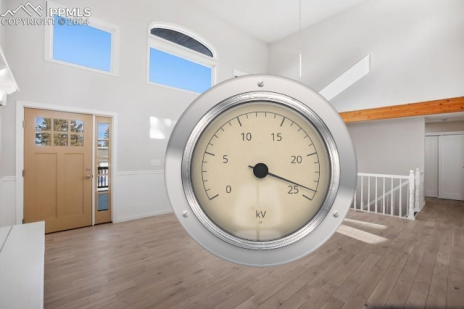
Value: 24 kV
